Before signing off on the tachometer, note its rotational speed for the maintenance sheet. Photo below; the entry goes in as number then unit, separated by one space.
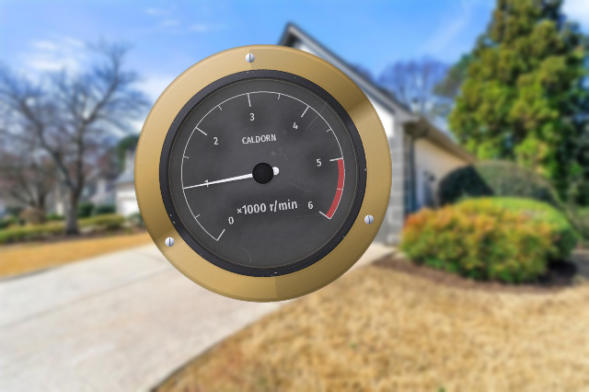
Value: 1000 rpm
